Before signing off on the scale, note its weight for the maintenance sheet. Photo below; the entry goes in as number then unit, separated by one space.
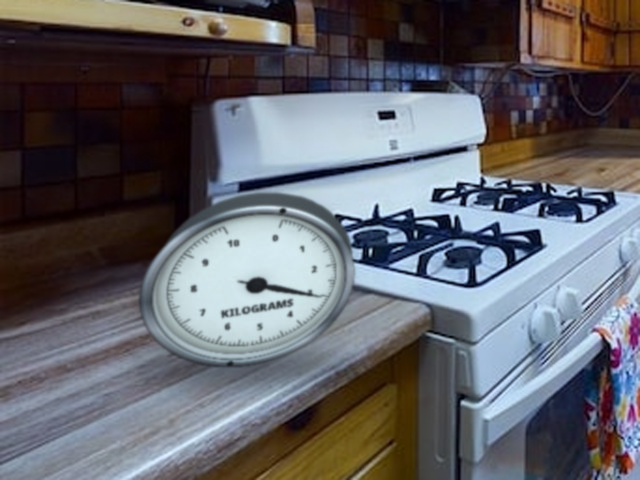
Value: 3 kg
